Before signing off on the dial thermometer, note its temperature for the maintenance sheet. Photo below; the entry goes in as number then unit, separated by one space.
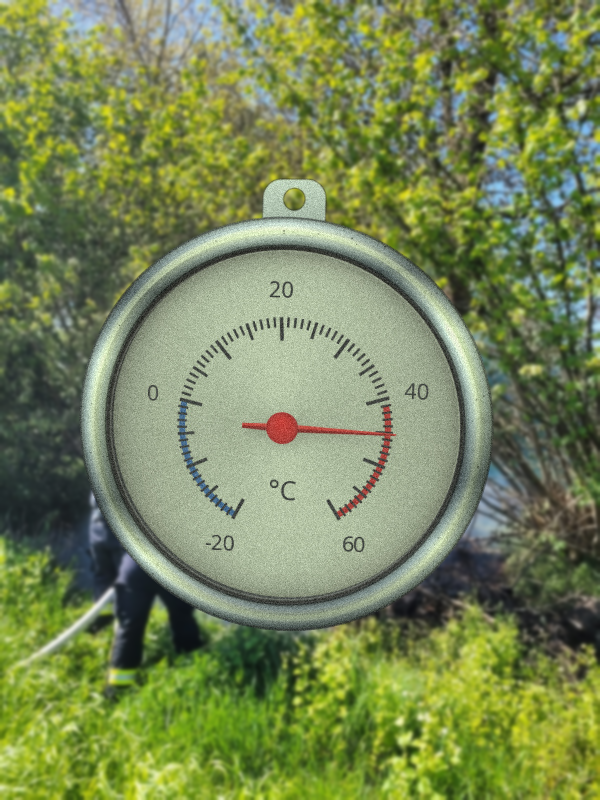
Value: 45 °C
